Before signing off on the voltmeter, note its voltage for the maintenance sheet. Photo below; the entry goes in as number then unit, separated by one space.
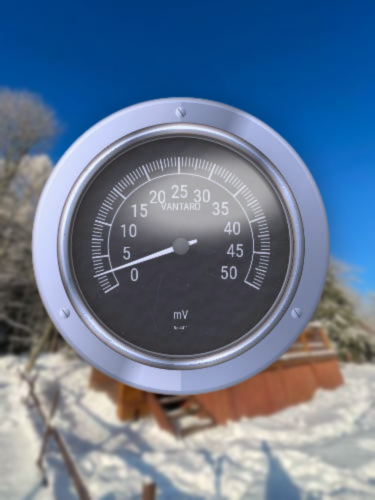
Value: 2.5 mV
